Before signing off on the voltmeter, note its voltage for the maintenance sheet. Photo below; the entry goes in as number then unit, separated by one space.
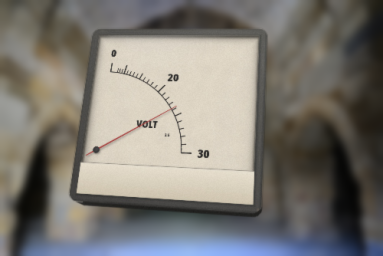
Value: 24 V
